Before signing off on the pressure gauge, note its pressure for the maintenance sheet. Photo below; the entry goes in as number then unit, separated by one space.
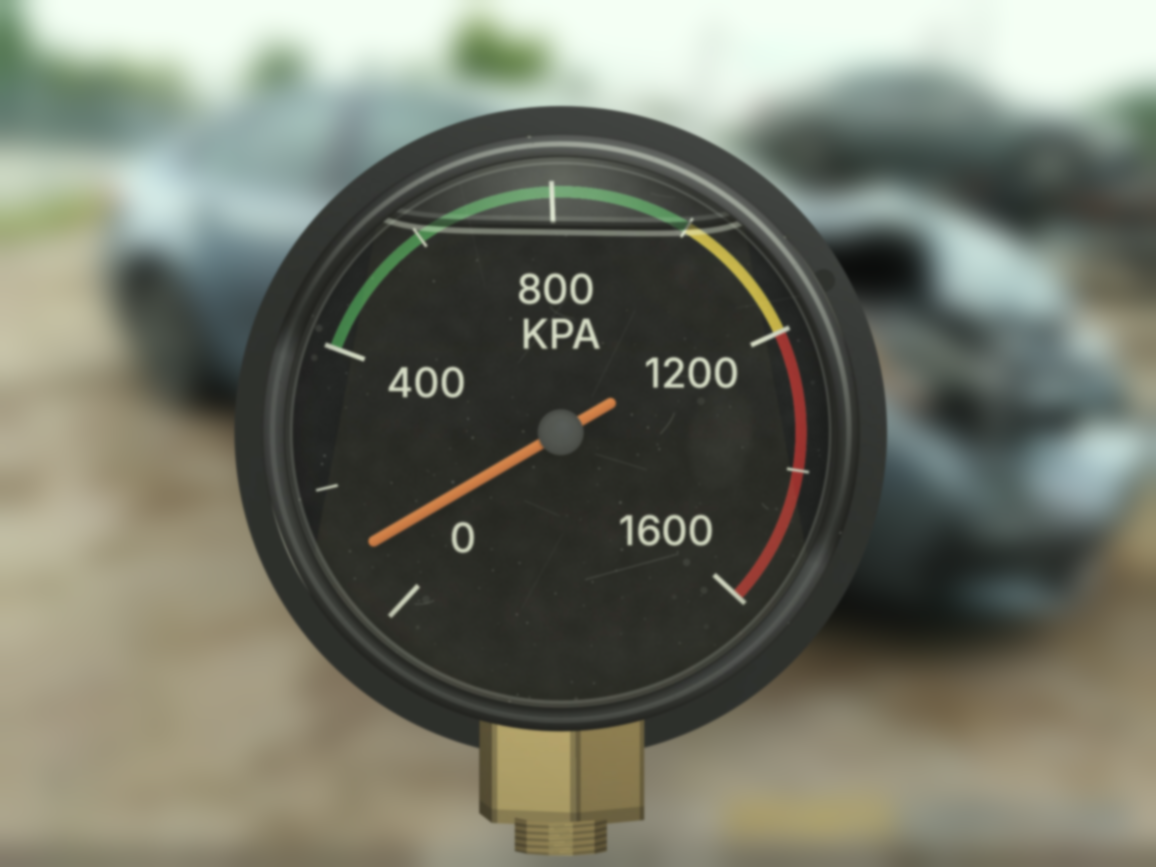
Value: 100 kPa
